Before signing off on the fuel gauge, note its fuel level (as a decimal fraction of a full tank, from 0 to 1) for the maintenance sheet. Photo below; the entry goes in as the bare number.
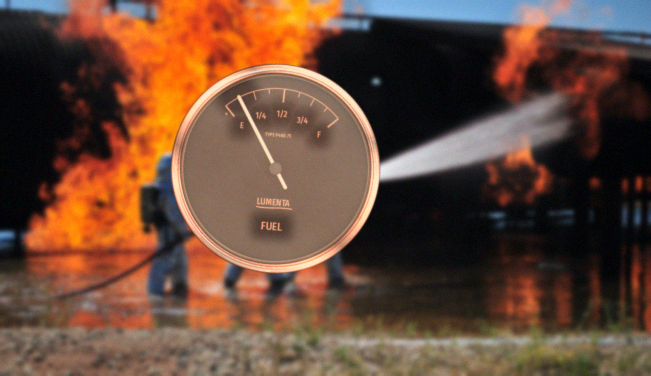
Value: 0.125
